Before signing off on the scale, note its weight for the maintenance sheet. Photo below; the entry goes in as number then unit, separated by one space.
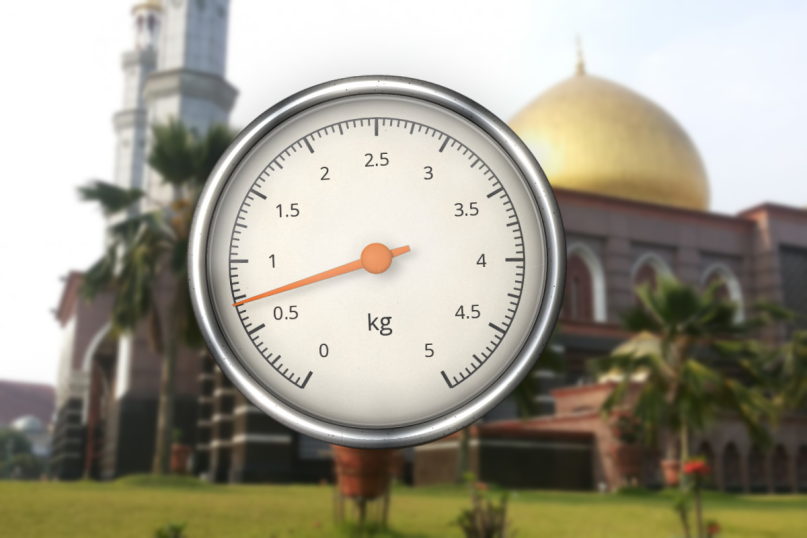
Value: 0.7 kg
